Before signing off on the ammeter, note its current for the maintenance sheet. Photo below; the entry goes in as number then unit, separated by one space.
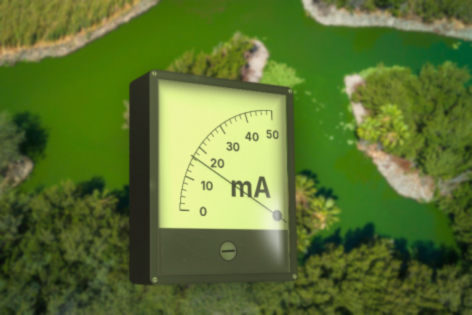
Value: 16 mA
